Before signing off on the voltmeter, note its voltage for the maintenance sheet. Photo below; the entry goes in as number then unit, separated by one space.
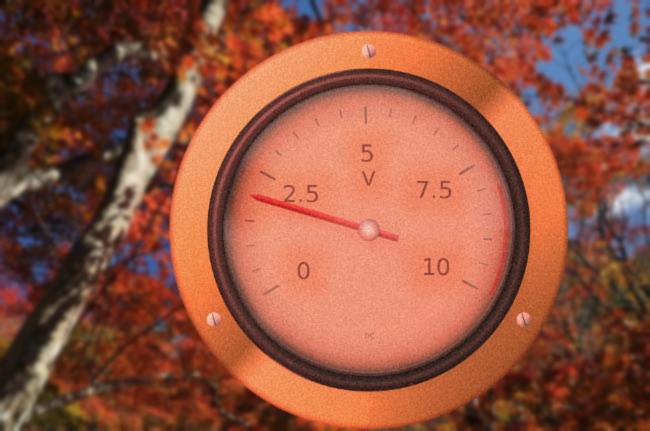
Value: 2 V
